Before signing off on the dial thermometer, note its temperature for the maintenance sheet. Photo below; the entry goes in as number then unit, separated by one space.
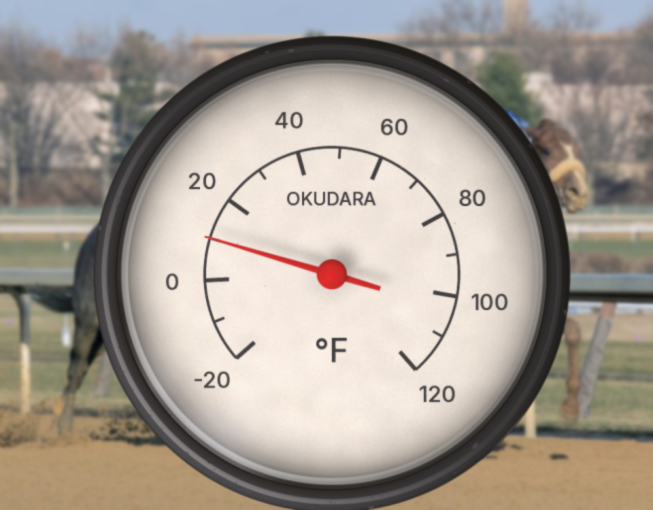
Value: 10 °F
